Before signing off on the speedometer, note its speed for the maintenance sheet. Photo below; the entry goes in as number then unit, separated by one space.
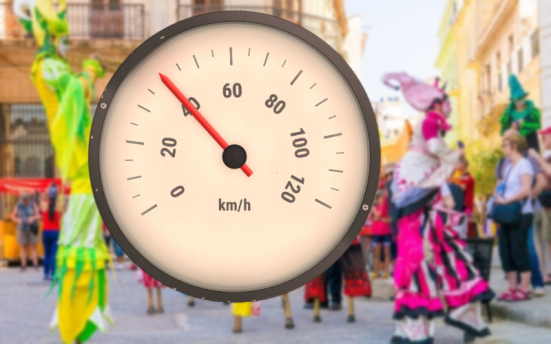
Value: 40 km/h
